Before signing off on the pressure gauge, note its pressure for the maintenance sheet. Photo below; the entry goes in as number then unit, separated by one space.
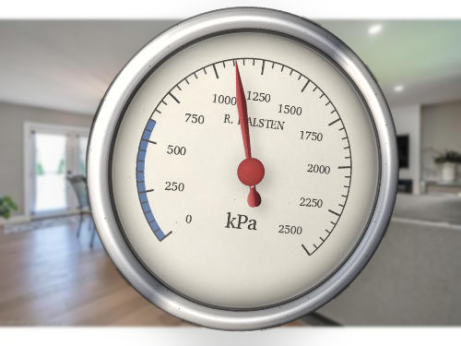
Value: 1100 kPa
